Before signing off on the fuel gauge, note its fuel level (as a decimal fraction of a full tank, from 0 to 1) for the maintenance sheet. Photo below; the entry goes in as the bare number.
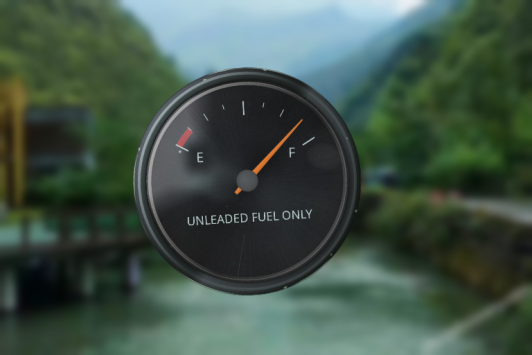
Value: 0.875
